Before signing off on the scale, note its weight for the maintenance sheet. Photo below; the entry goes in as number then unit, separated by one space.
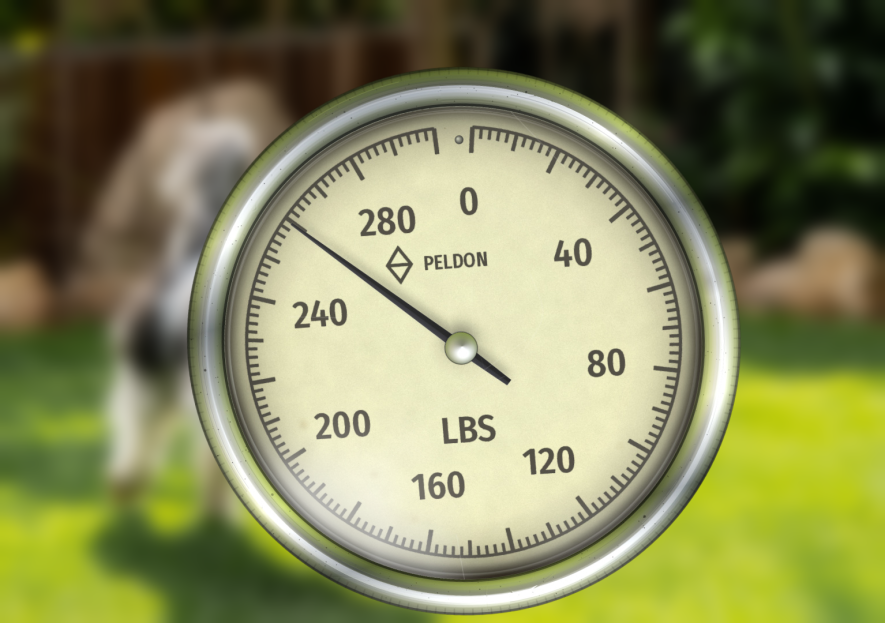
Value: 260 lb
